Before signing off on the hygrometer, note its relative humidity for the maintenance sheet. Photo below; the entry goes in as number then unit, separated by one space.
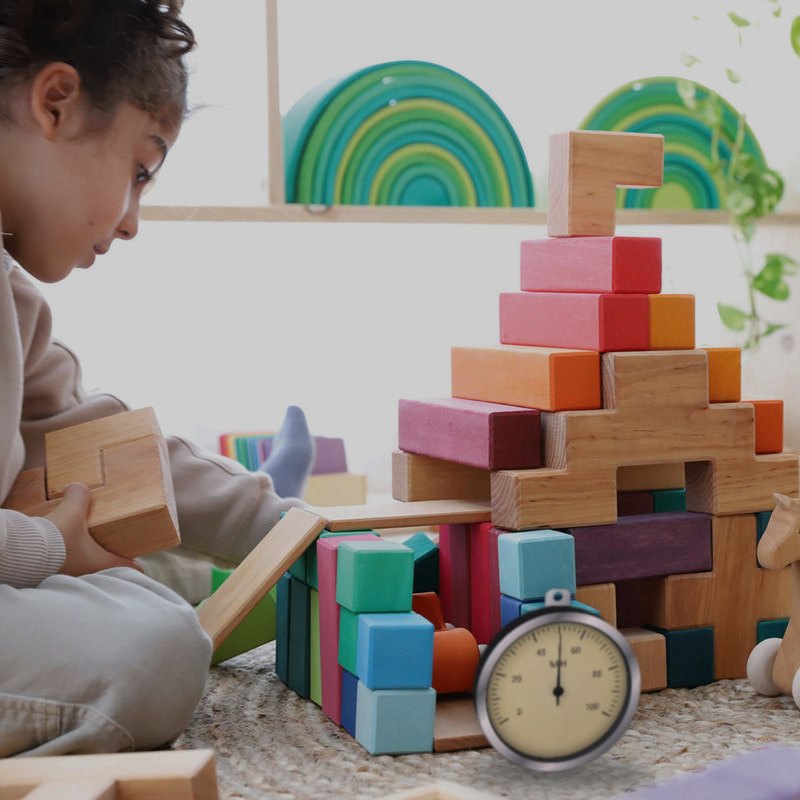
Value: 50 %
